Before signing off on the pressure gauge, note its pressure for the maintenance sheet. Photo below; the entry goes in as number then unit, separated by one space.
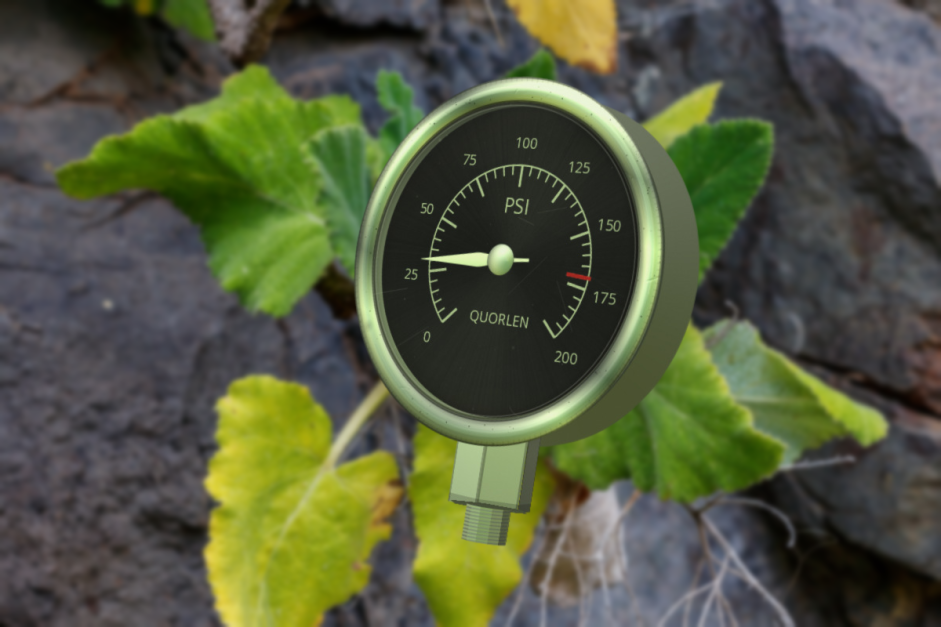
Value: 30 psi
